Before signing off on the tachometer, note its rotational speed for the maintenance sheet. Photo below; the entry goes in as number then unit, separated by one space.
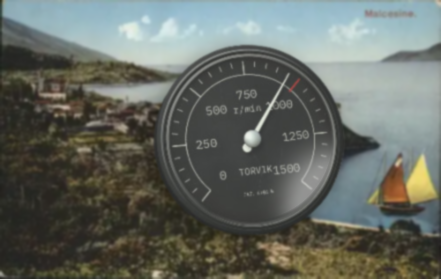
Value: 950 rpm
